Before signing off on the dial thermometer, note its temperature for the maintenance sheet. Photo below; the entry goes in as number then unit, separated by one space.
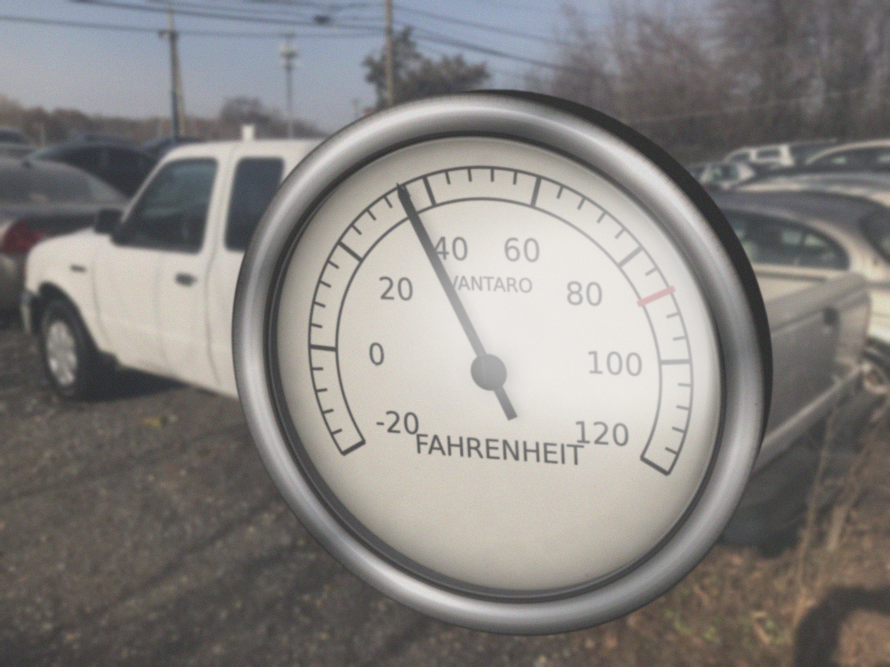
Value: 36 °F
